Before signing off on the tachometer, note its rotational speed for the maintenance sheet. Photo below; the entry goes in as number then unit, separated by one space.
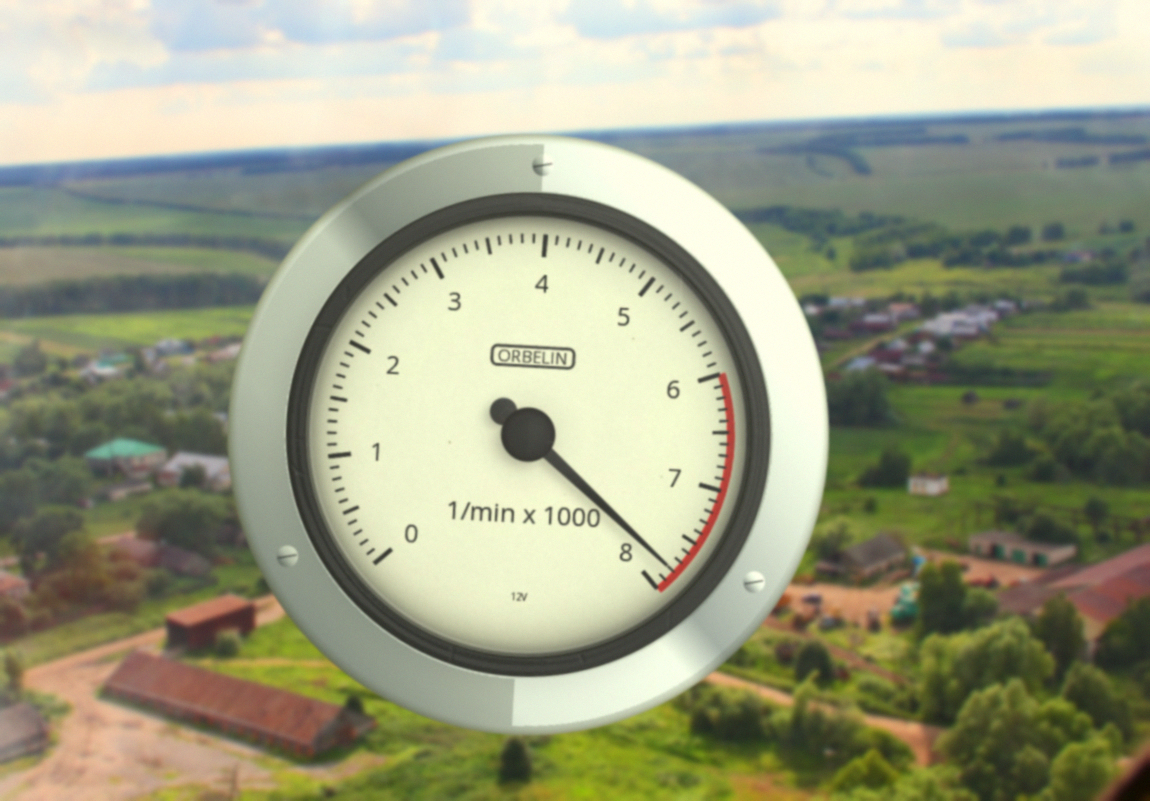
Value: 7800 rpm
